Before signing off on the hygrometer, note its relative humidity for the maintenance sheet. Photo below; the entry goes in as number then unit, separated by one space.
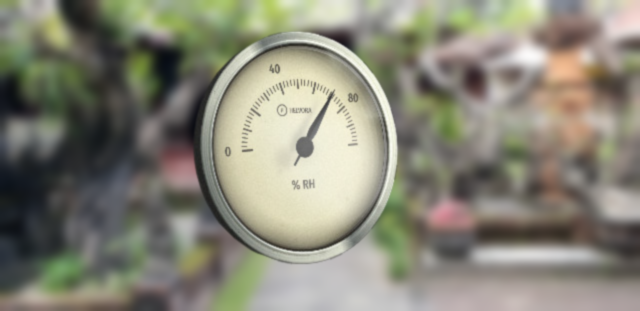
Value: 70 %
